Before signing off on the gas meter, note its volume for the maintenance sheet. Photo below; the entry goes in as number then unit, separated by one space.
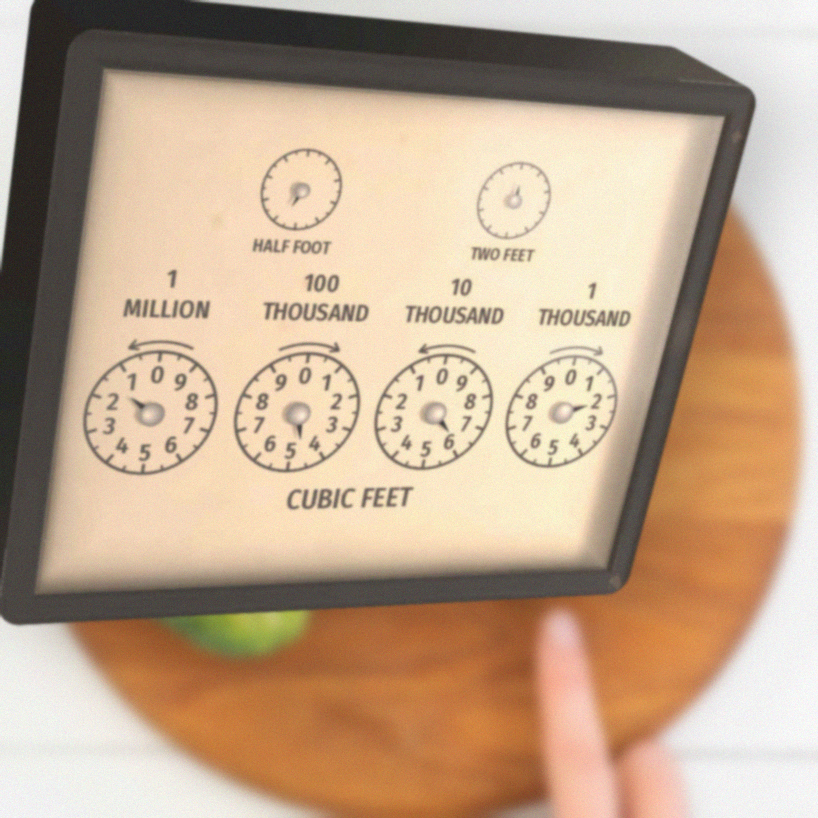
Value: 146200 ft³
